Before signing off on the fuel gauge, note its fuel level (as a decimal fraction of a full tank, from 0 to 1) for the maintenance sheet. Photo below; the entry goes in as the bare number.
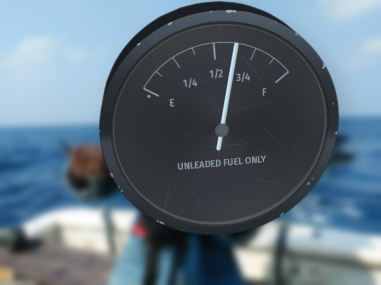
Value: 0.625
